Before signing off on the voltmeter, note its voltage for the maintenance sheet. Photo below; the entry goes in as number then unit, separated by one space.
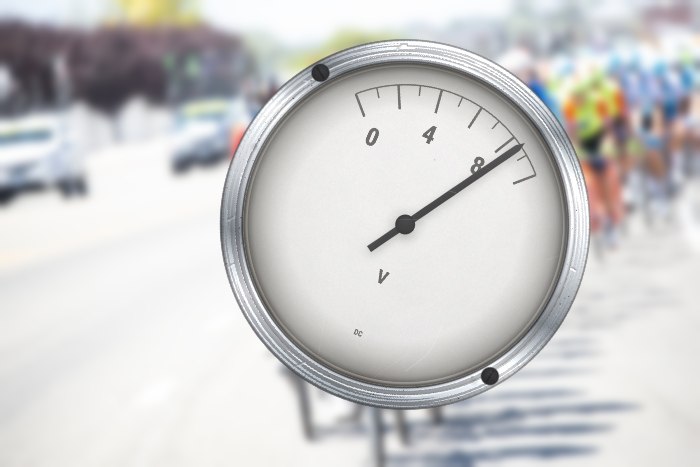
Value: 8.5 V
